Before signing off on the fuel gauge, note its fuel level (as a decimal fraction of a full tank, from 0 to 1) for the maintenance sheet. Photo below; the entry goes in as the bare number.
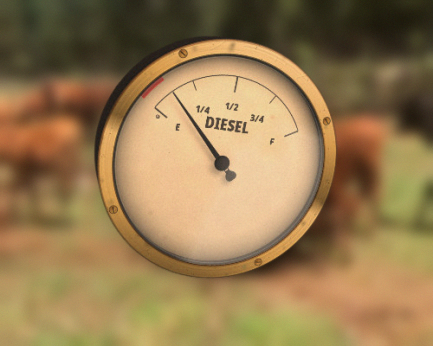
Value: 0.125
